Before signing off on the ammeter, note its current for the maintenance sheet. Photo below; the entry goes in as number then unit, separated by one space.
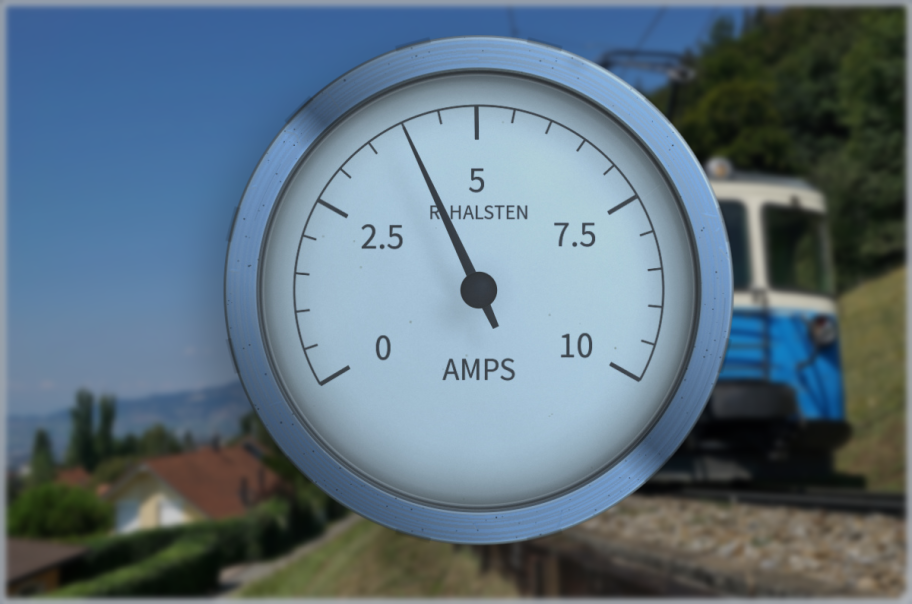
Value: 4 A
